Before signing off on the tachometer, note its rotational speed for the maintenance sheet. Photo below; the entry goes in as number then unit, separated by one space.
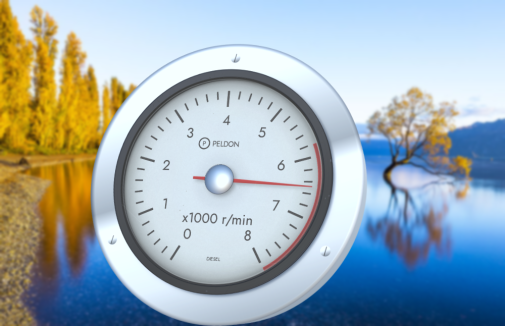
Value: 6500 rpm
